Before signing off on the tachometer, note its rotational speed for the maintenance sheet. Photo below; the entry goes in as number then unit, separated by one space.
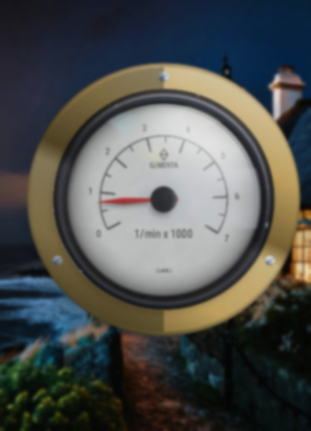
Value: 750 rpm
